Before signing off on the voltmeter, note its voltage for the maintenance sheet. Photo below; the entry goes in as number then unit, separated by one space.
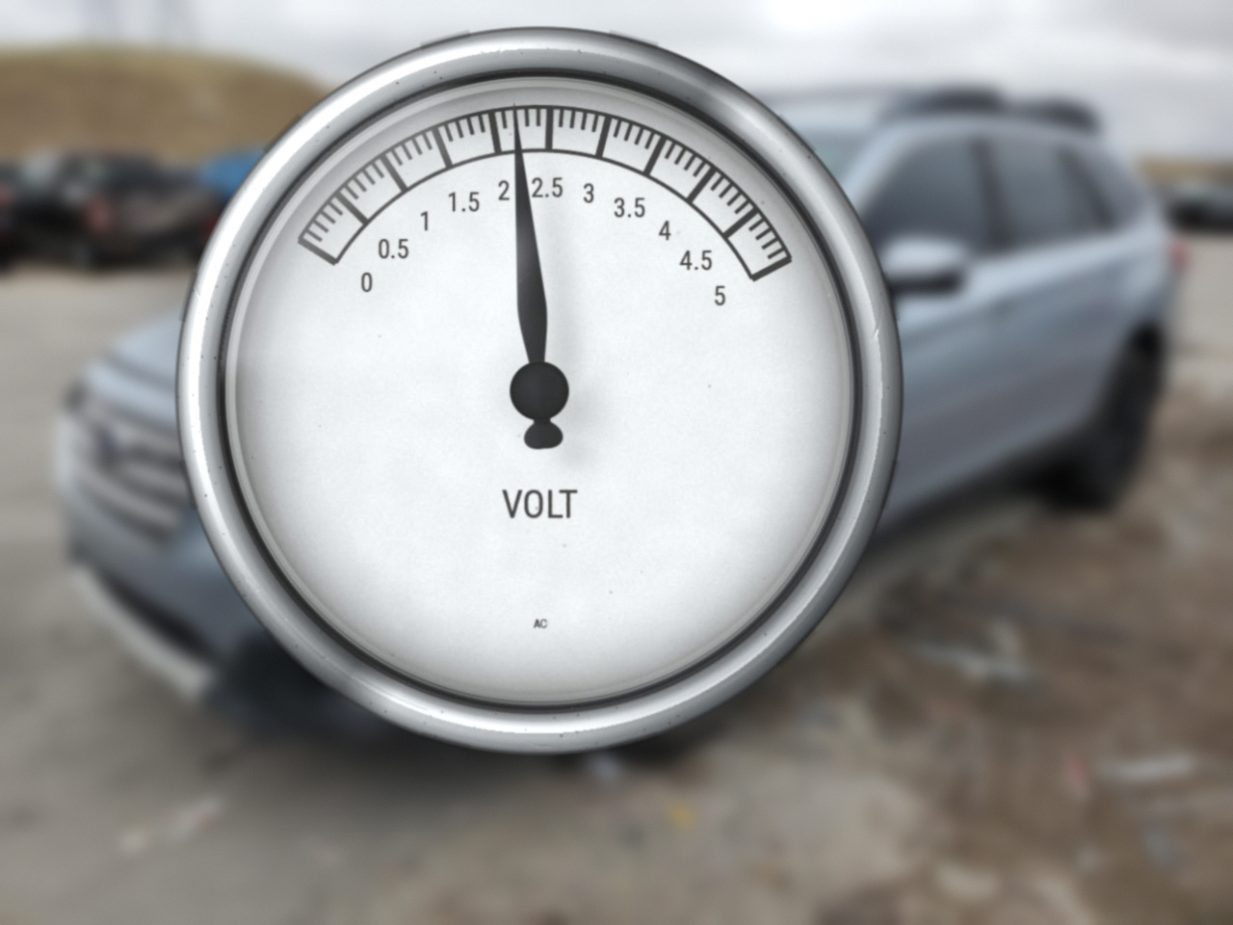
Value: 2.2 V
